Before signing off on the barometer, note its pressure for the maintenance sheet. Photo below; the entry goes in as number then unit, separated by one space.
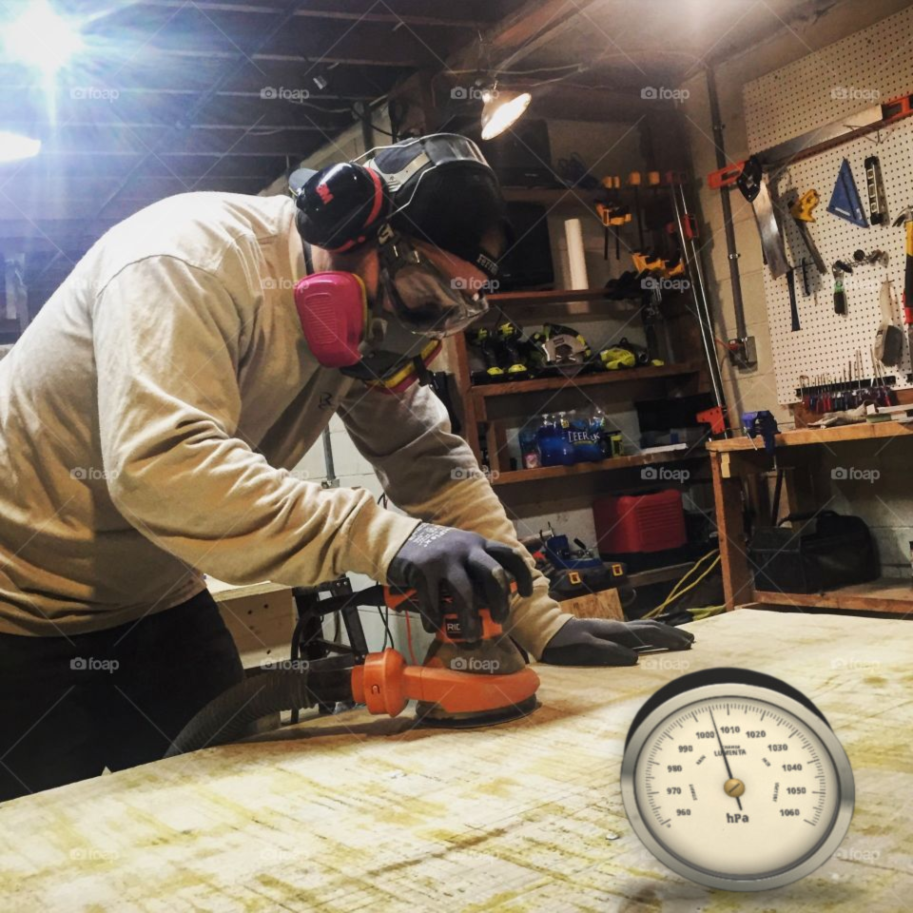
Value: 1005 hPa
